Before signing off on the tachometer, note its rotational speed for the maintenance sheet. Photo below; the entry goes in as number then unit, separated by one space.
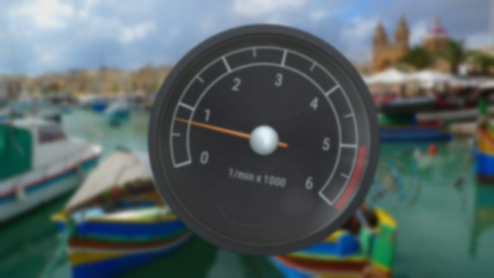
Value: 750 rpm
